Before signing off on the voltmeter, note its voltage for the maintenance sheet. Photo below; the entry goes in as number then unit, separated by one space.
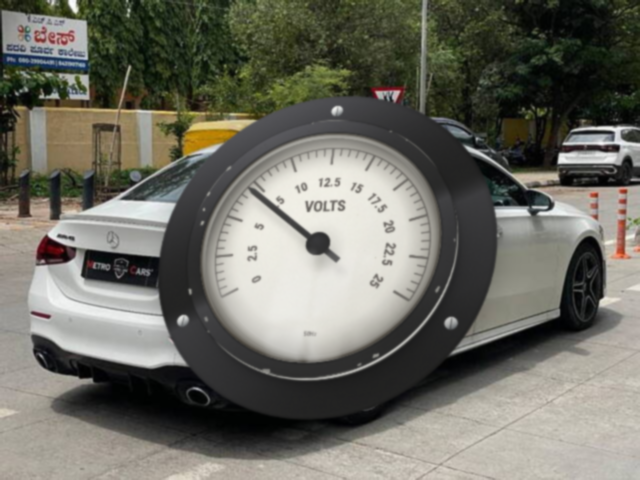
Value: 7 V
